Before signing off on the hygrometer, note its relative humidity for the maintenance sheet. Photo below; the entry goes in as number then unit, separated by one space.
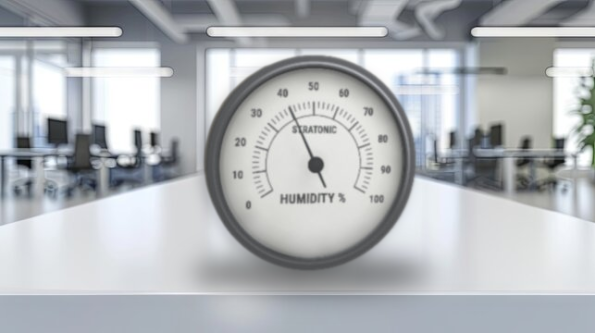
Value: 40 %
